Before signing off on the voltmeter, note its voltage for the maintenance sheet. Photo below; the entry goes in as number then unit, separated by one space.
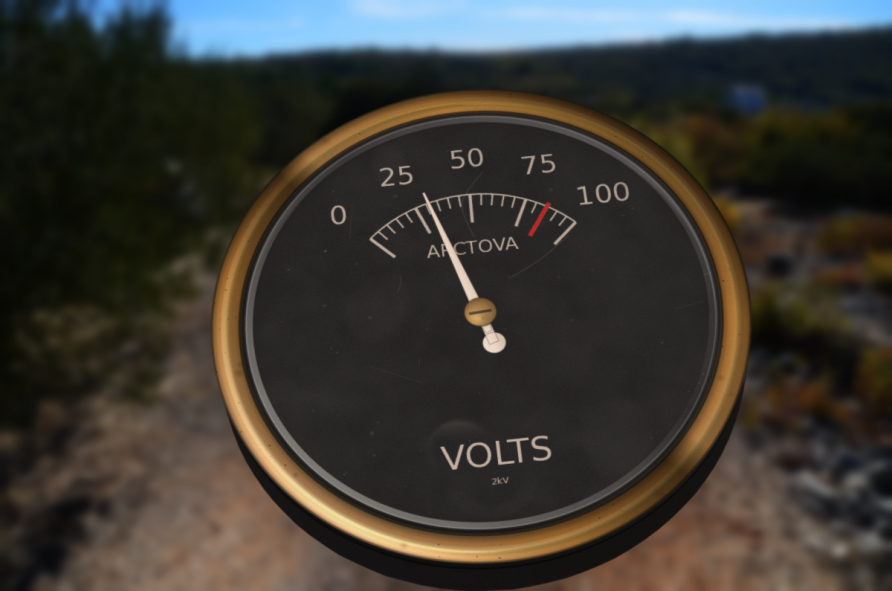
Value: 30 V
